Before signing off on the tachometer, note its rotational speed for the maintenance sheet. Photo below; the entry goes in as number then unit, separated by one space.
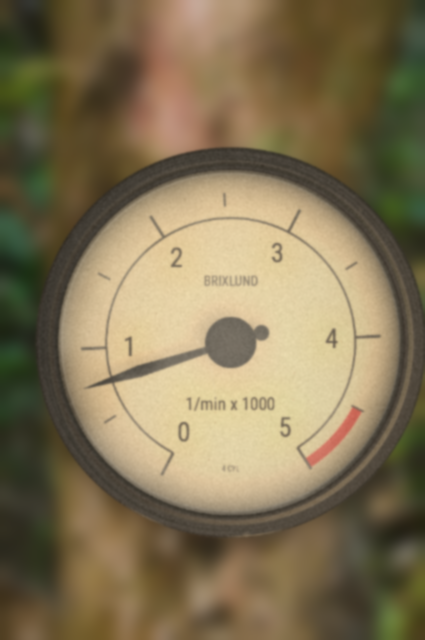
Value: 750 rpm
